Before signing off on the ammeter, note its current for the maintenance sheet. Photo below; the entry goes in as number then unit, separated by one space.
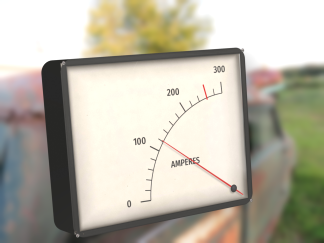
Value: 120 A
